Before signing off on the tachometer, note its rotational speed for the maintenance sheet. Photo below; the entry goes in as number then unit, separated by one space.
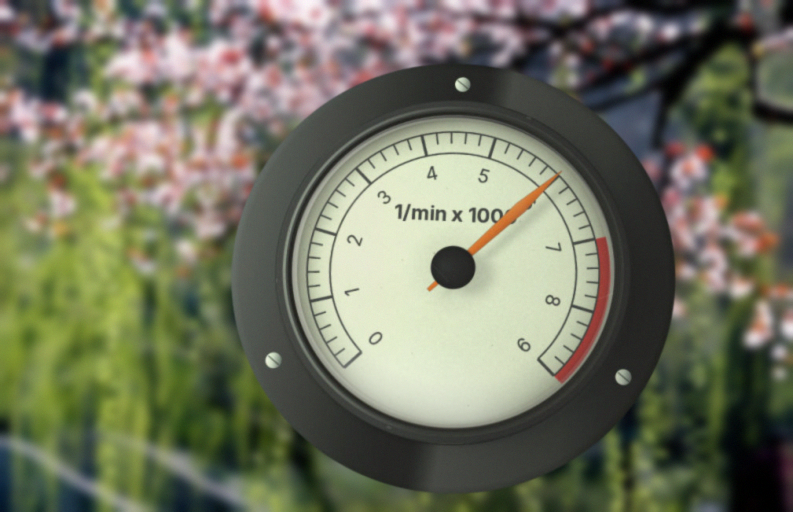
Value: 6000 rpm
